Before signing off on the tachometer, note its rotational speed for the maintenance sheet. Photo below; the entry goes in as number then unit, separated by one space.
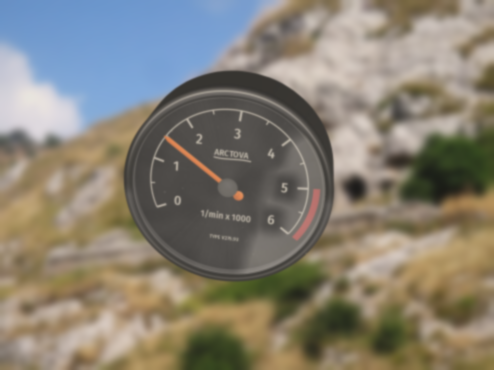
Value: 1500 rpm
